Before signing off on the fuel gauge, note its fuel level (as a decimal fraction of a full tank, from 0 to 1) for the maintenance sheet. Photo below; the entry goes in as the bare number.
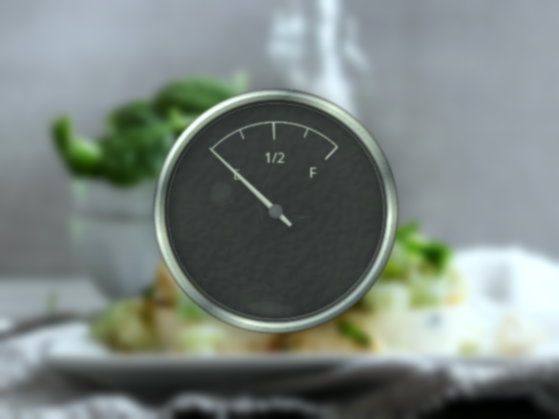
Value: 0
